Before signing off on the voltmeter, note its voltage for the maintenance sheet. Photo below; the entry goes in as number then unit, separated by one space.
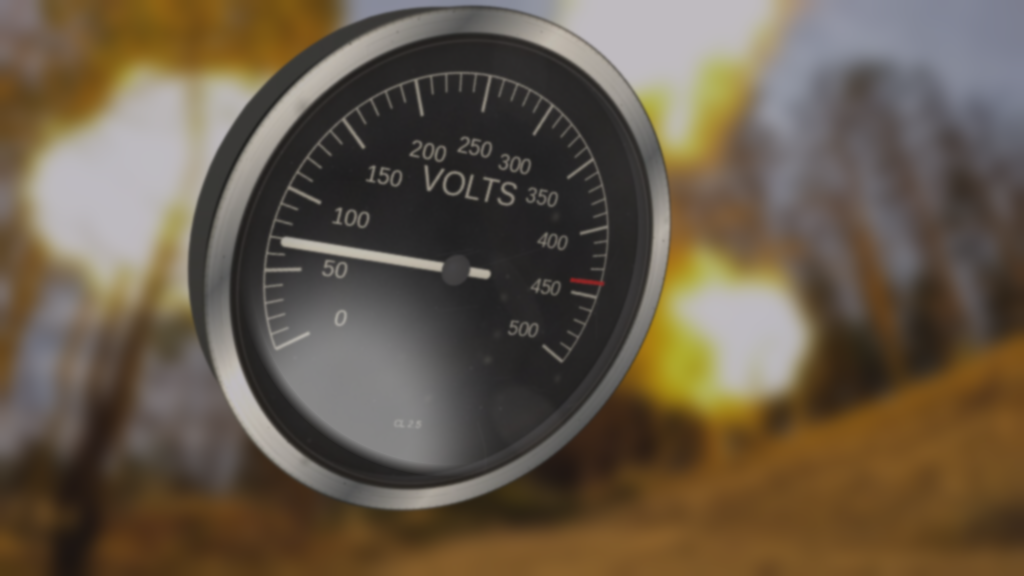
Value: 70 V
